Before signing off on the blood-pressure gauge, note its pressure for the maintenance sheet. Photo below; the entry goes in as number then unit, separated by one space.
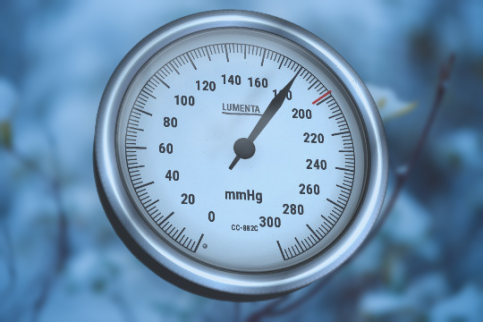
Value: 180 mmHg
